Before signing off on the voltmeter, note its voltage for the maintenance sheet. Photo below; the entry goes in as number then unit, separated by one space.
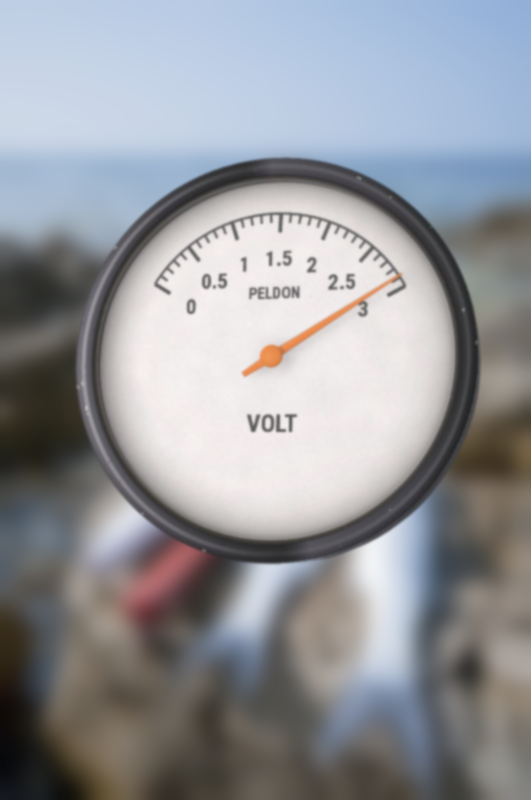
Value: 2.9 V
